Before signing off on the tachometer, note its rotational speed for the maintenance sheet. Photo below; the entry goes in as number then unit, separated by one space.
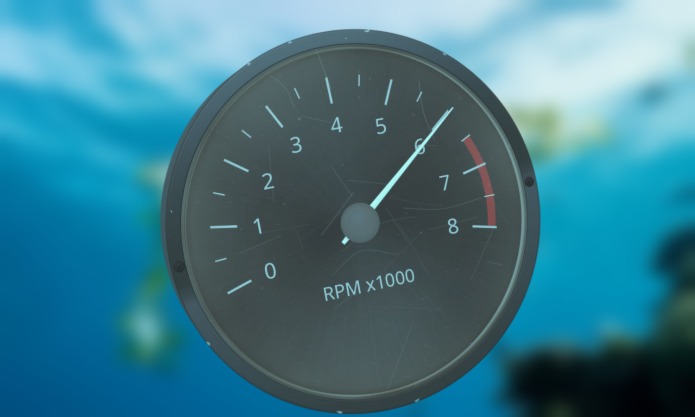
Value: 6000 rpm
